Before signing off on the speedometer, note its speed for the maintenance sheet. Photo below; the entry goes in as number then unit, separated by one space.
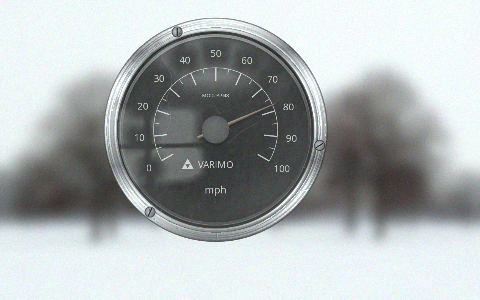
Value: 77.5 mph
